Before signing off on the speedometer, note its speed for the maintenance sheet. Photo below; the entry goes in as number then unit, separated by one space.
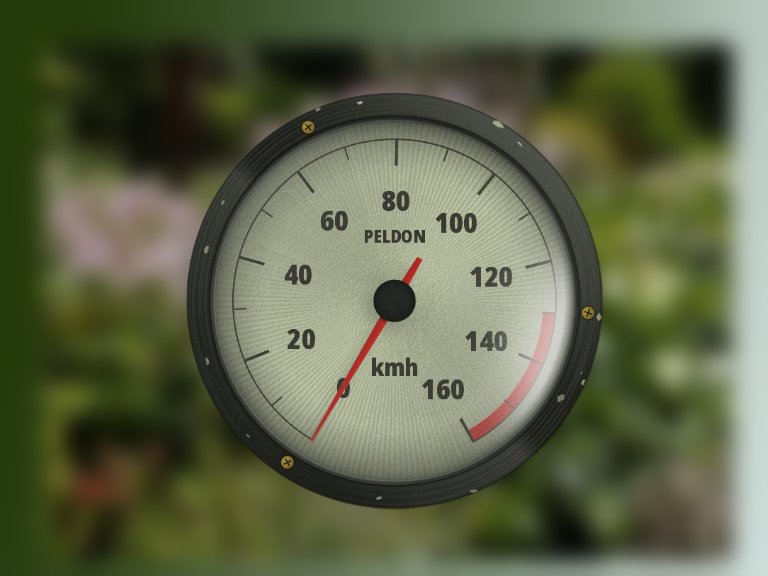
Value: 0 km/h
